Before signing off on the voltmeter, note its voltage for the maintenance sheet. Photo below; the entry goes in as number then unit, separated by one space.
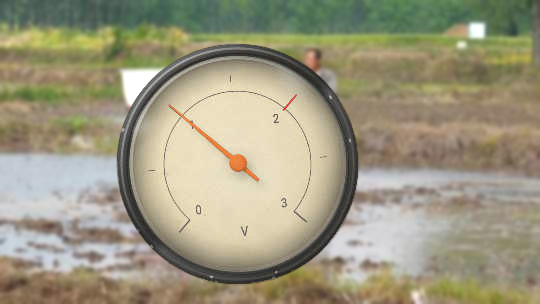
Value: 1 V
